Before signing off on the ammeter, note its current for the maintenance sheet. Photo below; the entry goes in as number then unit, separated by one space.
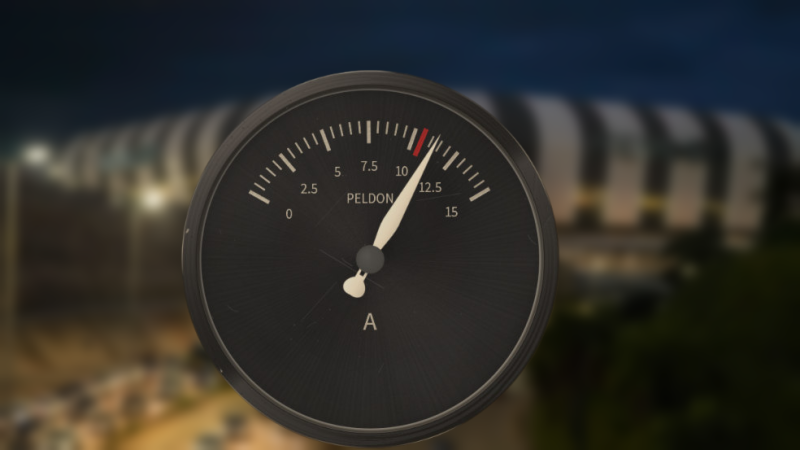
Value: 11.25 A
